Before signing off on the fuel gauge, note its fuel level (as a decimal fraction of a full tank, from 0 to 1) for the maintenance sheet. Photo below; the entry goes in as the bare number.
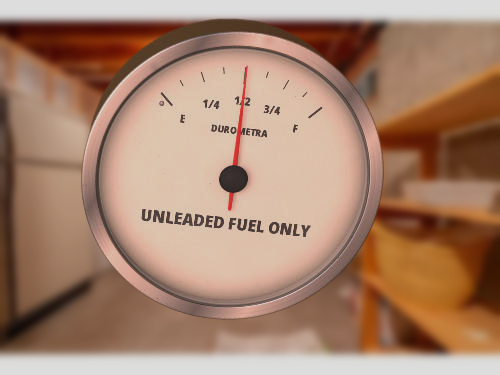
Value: 0.5
